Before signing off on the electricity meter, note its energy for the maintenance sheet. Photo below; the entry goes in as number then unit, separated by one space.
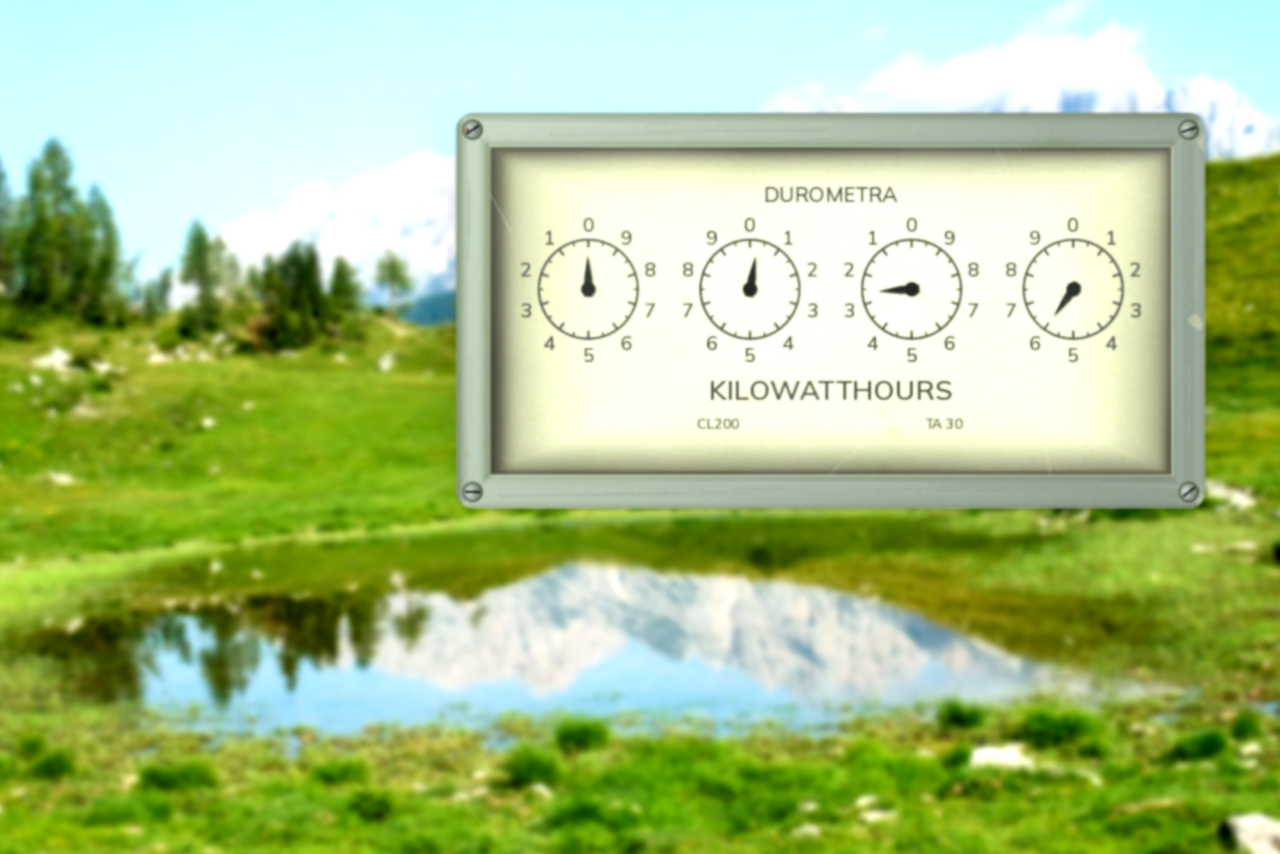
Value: 26 kWh
